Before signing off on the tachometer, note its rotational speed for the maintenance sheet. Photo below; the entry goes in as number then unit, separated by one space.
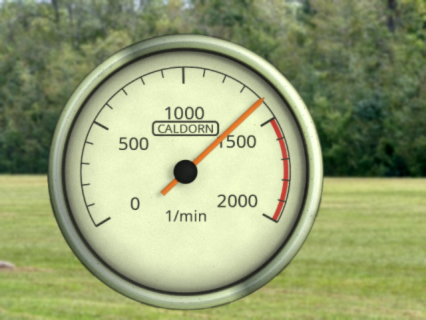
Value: 1400 rpm
